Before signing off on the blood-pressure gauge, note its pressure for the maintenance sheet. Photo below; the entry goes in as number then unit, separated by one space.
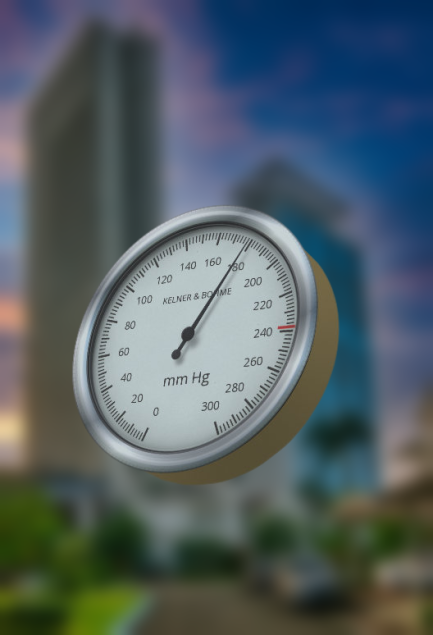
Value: 180 mmHg
